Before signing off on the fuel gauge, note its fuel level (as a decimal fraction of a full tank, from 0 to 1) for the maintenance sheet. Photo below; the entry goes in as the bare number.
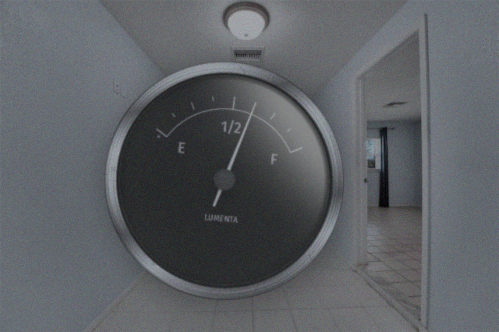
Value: 0.625
